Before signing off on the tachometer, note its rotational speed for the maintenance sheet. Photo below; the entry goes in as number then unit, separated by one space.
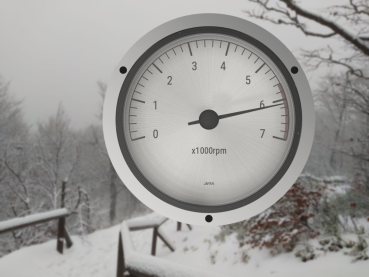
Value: 6100 rpm
